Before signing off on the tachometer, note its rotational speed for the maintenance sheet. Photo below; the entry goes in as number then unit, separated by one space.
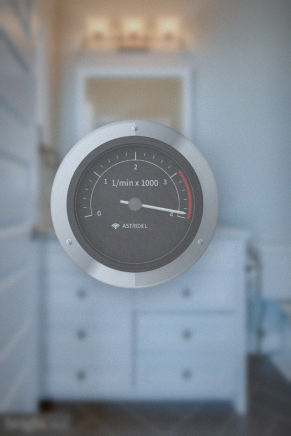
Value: 3900 rpm
